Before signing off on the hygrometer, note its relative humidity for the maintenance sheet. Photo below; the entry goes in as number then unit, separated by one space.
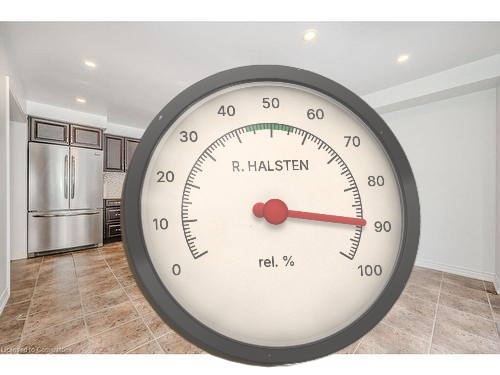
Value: 90 %
